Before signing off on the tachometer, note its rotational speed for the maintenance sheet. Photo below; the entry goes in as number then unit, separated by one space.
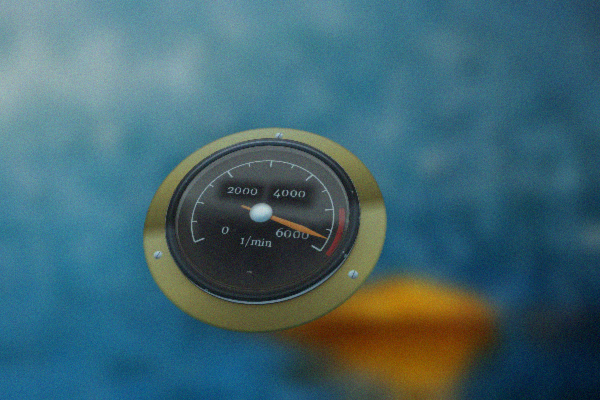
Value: 5750 rpm
